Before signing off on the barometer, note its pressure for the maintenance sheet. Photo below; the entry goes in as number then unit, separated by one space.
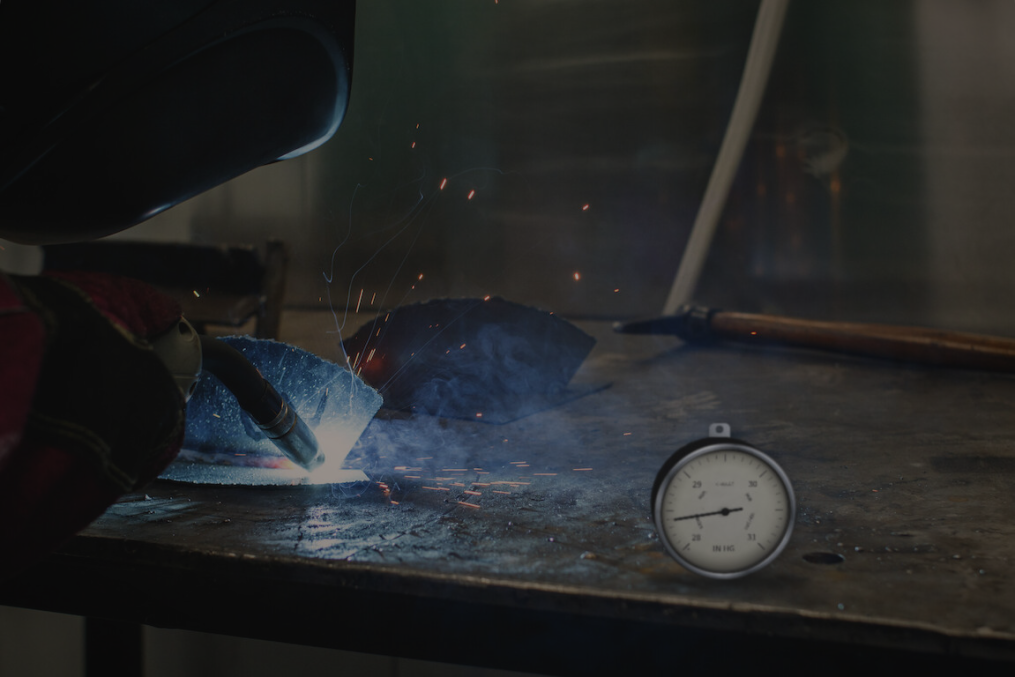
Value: 28.4 inHg
